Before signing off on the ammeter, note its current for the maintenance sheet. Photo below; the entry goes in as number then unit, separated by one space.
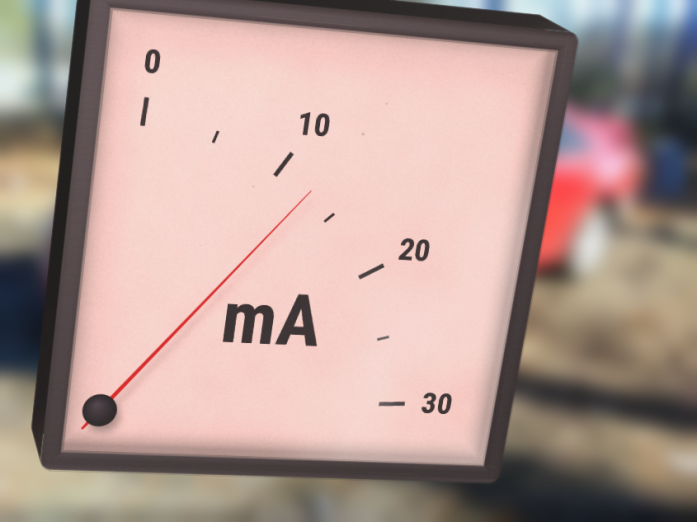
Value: 12.5 mA
